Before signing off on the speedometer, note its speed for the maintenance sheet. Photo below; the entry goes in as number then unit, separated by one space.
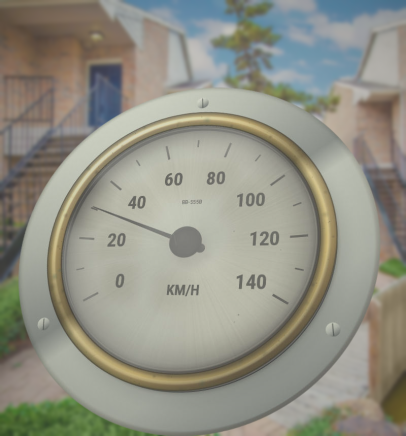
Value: 30 km/h
